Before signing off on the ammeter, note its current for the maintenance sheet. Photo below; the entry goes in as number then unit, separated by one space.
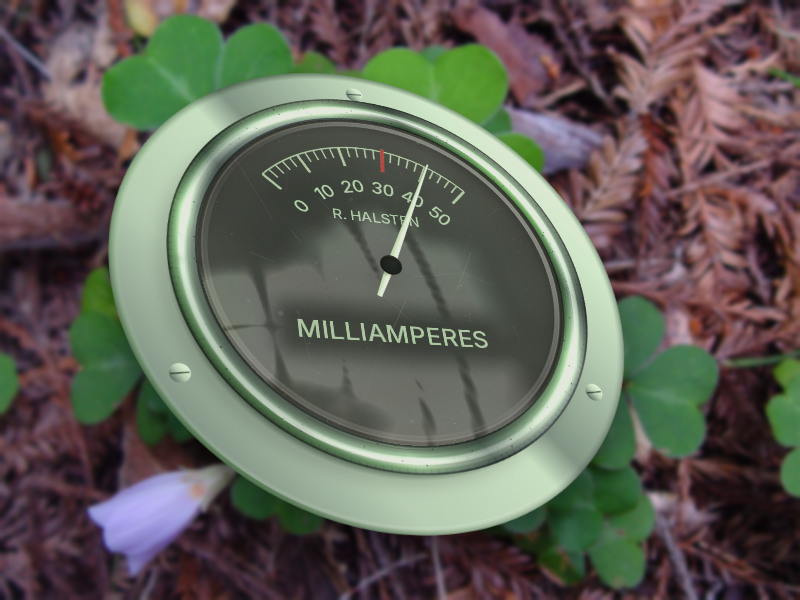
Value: 40 mA
